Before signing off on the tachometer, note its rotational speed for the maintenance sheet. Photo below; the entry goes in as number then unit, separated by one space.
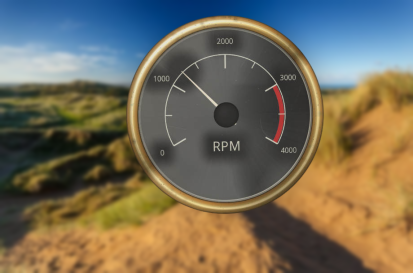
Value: 1250 rpm
